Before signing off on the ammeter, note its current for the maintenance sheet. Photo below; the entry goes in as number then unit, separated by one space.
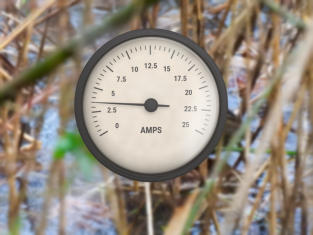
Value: 3.5 A
